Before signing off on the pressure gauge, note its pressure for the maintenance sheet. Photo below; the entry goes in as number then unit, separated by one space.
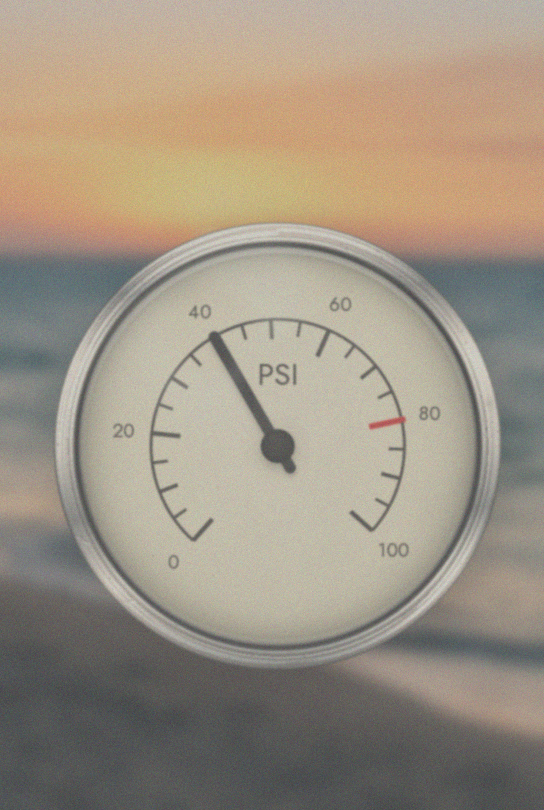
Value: 40 psi
